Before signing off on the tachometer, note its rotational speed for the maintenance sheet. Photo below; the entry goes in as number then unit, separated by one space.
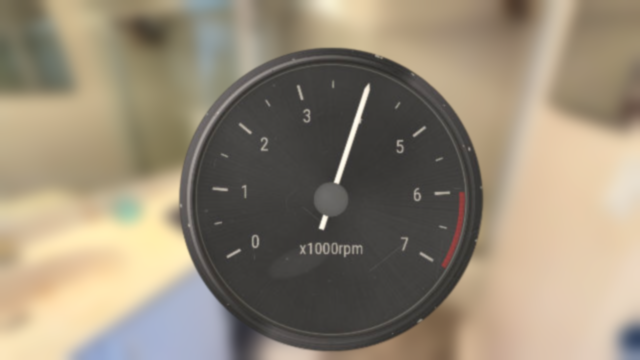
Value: 4000 rpm
